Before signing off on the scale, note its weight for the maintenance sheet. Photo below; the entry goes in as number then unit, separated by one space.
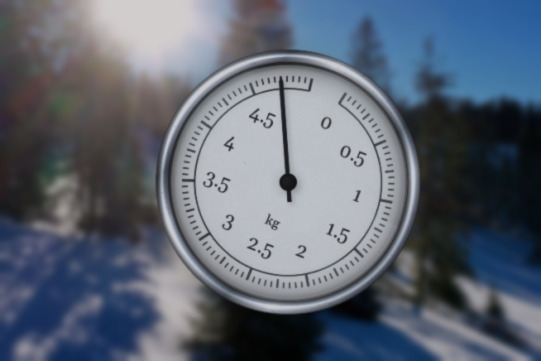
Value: 4.75 kg
